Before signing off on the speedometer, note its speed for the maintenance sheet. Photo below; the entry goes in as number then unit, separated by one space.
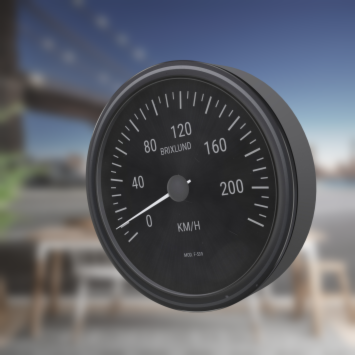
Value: 10 km/h
